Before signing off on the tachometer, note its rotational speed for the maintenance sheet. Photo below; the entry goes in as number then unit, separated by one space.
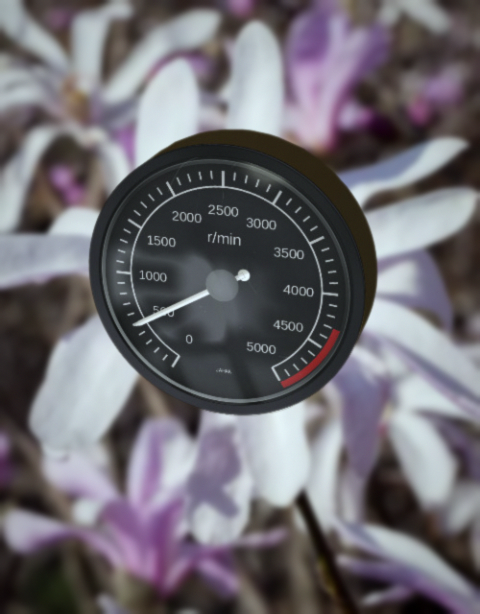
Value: 500 rpm
